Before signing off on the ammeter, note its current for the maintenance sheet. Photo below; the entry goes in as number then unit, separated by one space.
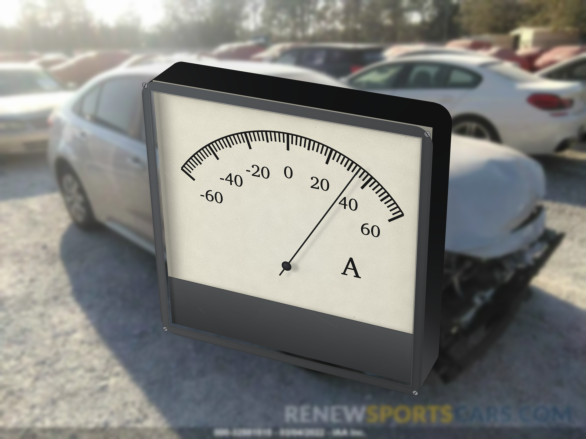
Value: 34 A
